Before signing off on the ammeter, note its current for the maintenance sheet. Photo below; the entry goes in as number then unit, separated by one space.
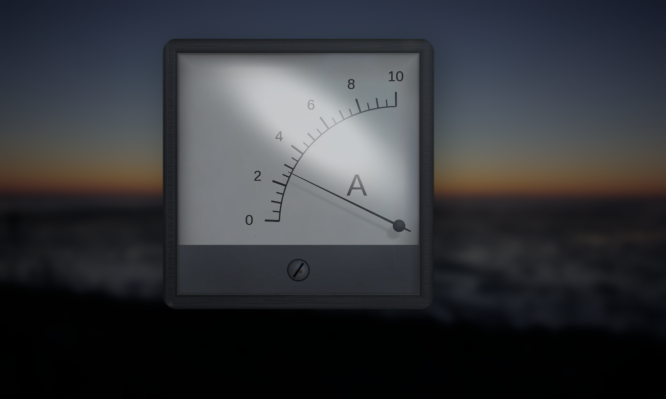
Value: 2.75 A
